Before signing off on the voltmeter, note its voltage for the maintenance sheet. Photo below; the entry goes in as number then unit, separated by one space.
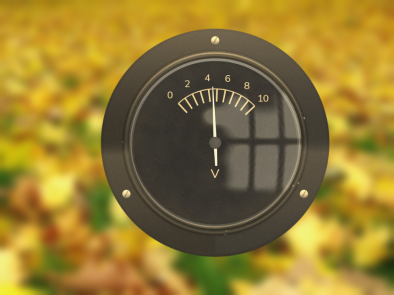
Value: 4.5 V
